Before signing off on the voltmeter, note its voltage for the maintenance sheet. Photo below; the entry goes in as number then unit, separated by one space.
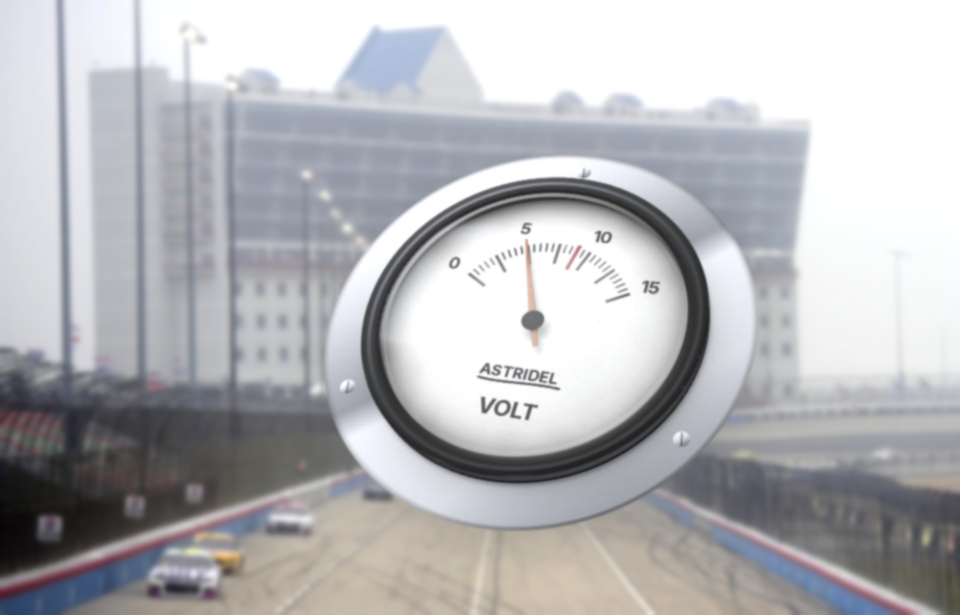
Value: 5 V
